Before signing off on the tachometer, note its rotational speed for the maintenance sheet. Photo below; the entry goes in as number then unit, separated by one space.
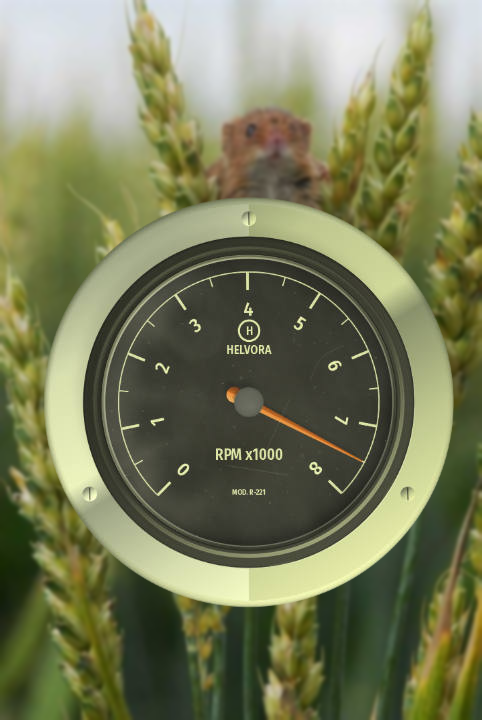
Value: 7500 rpm
